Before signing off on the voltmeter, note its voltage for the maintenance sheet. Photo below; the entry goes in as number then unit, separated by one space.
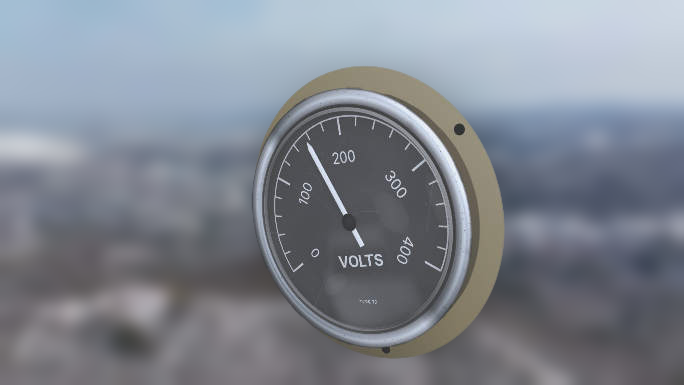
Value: 160 V
